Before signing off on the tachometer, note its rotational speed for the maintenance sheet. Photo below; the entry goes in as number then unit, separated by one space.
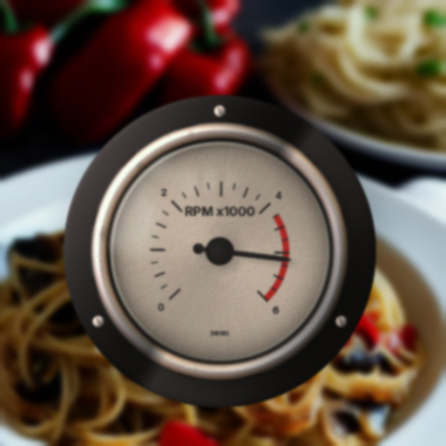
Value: 5125 rpm
